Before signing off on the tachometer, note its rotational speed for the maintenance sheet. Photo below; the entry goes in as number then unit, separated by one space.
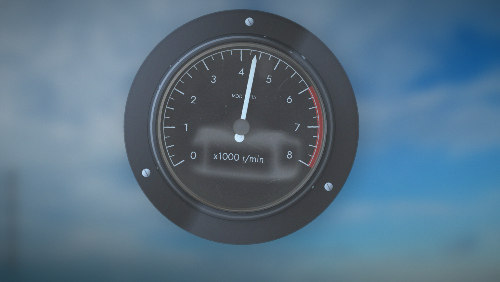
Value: 4375 rpm
